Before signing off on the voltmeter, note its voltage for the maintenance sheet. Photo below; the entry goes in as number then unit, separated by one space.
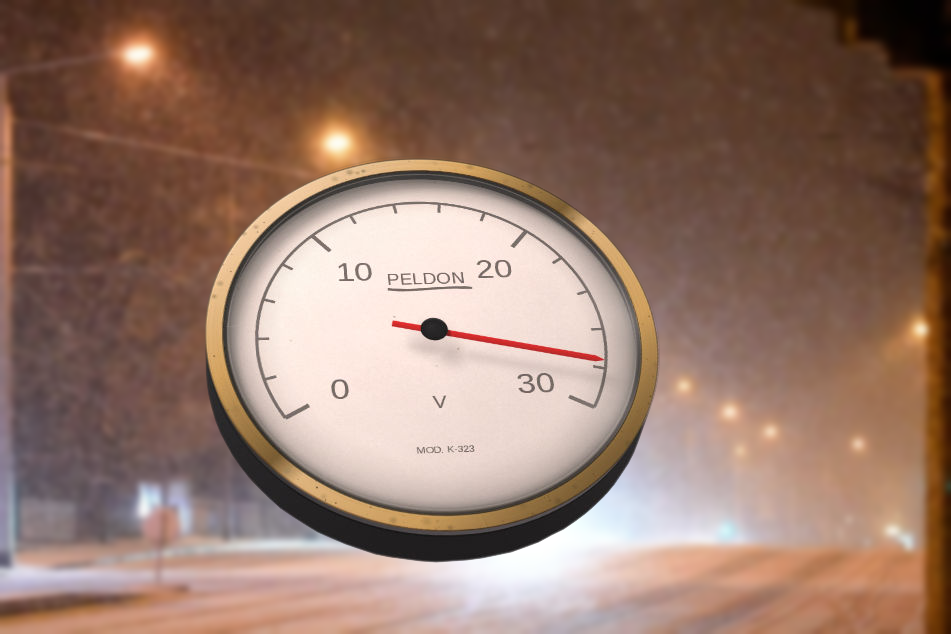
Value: 28 V
